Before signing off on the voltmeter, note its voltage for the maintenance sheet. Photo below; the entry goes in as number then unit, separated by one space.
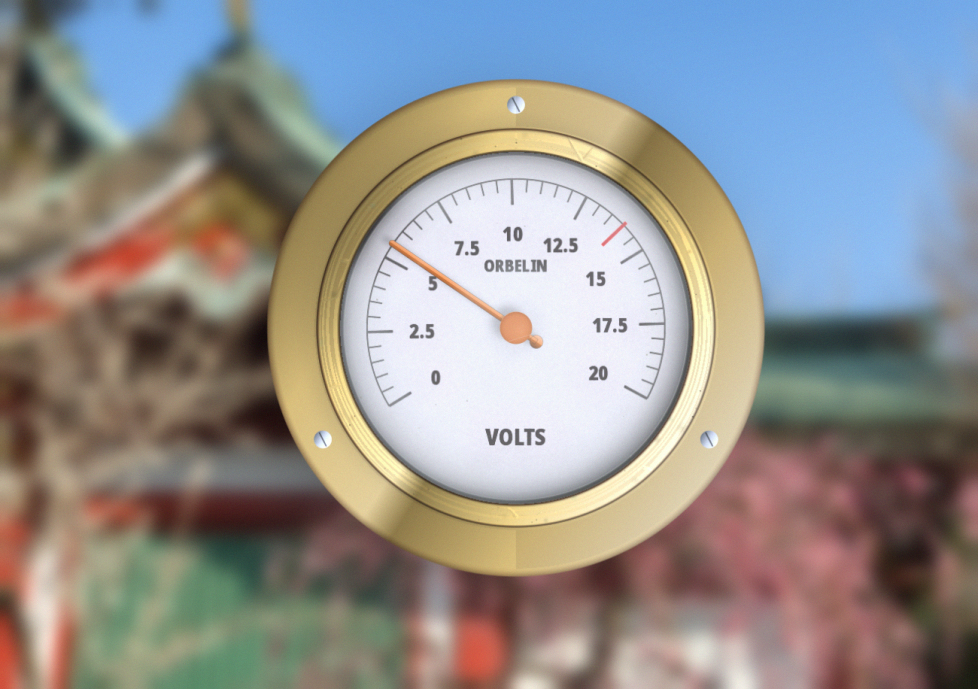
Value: 5.5 V
